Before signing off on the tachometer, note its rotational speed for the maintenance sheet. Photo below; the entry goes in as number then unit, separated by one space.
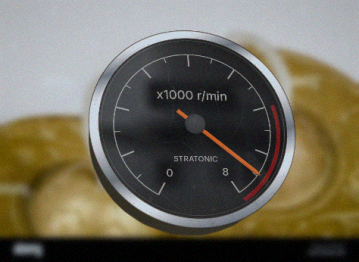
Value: 7500 rpm
